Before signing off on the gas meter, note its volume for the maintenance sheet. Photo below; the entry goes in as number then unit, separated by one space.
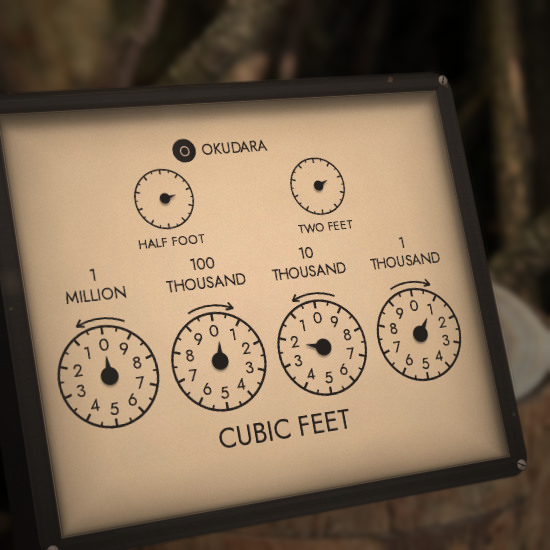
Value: 2100 ft³
